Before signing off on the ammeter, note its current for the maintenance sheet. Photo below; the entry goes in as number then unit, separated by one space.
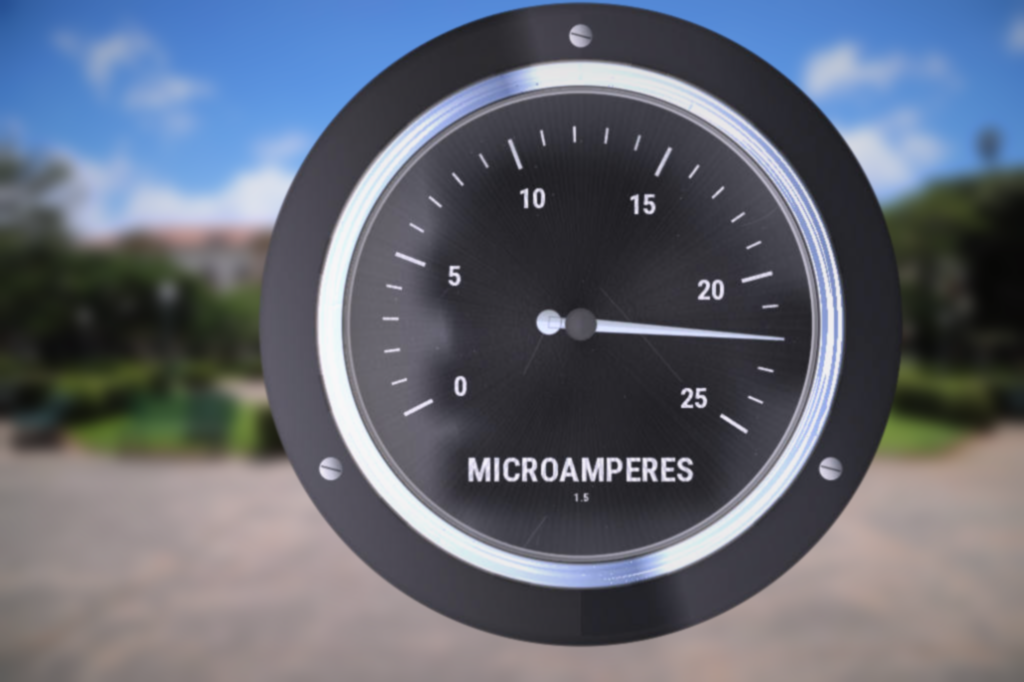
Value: 22 µA
